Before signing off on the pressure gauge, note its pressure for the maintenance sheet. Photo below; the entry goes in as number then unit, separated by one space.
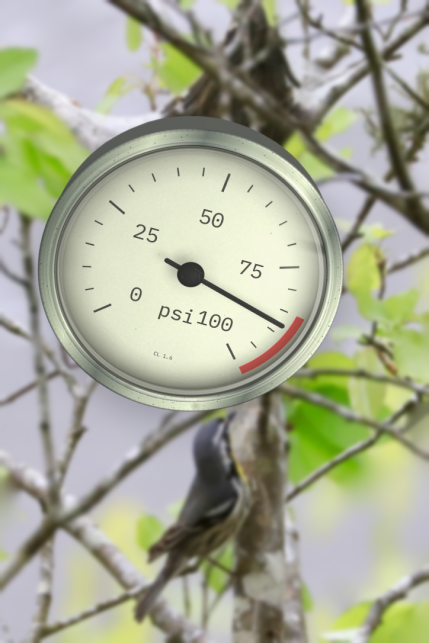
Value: 87.5 psi
